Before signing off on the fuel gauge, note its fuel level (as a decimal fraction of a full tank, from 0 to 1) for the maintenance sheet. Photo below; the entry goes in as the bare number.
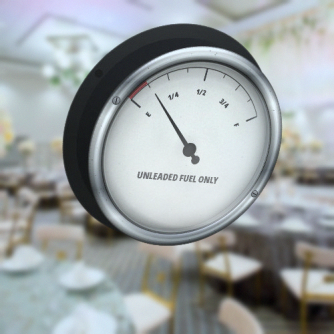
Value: 0.125
